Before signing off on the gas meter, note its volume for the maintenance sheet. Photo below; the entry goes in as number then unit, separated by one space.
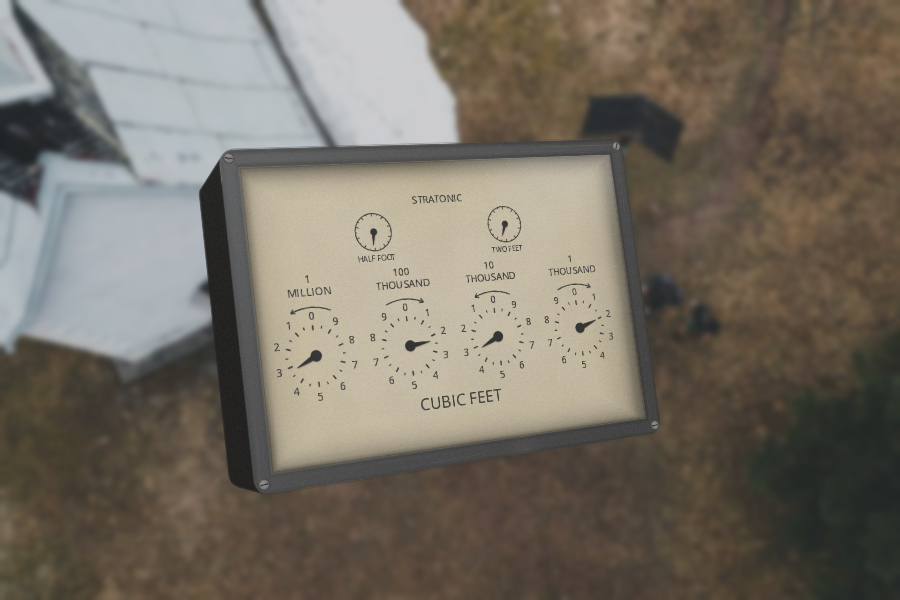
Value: 323200 ft³
